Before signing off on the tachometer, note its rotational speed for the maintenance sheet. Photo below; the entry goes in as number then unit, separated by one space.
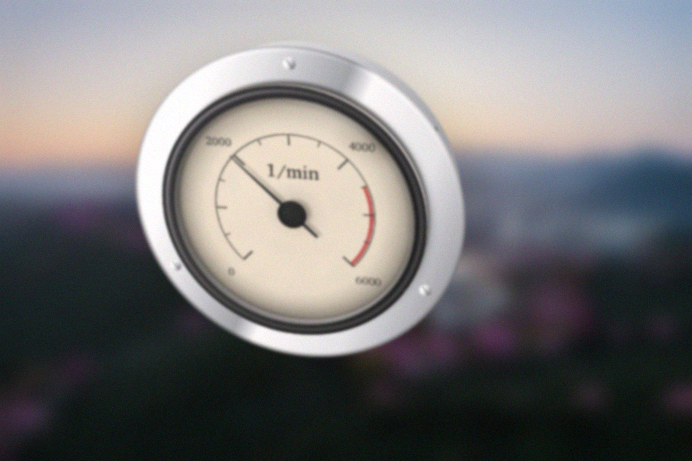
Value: 2000 rpm
